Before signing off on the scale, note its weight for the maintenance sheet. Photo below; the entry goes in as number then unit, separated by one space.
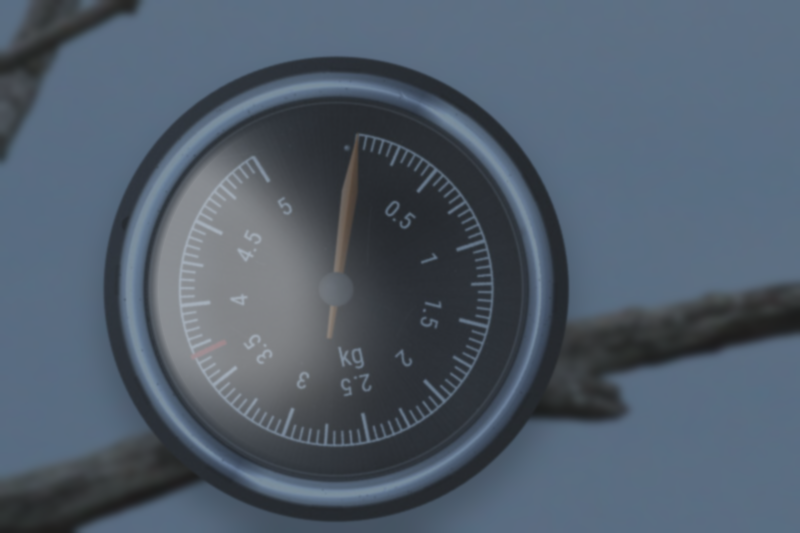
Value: 0 kg
